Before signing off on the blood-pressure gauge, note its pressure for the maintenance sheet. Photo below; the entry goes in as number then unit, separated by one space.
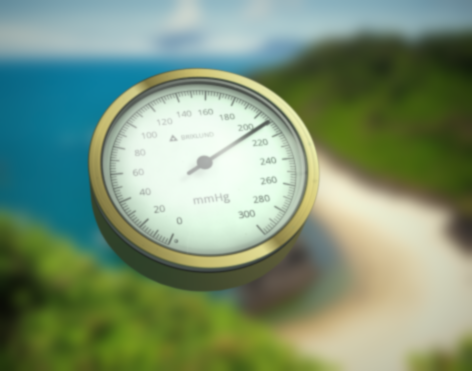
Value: 210 mmHg
